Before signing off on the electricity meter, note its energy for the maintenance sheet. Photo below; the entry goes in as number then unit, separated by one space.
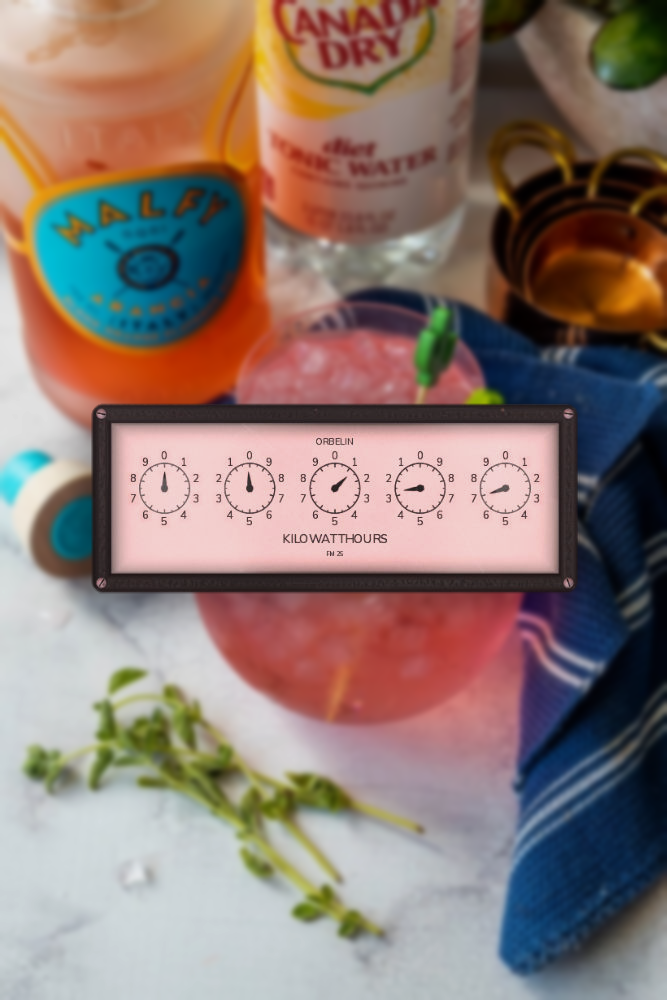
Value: 127 kWh
